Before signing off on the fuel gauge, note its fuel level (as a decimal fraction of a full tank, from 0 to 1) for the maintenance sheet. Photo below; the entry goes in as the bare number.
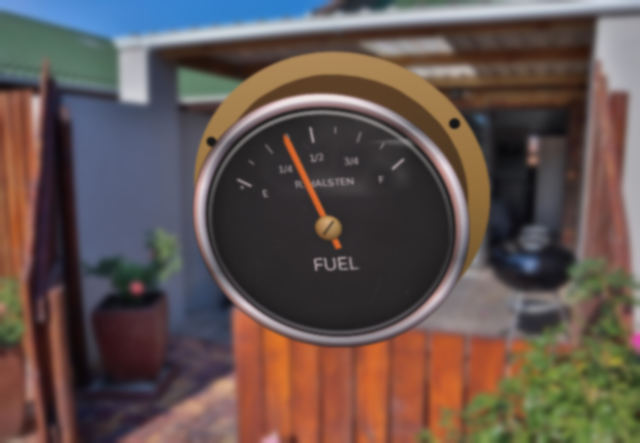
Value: 0.375
